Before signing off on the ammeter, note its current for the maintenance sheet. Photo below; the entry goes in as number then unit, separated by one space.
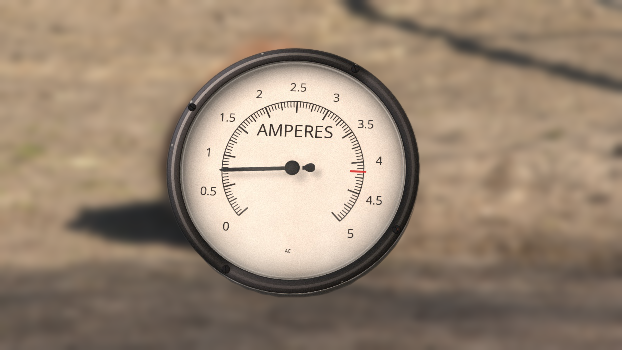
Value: 0.75 A
